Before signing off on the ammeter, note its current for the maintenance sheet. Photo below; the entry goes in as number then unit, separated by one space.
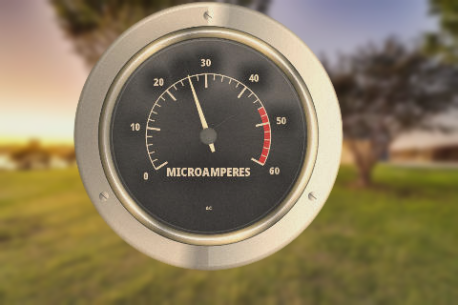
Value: 26 µA
